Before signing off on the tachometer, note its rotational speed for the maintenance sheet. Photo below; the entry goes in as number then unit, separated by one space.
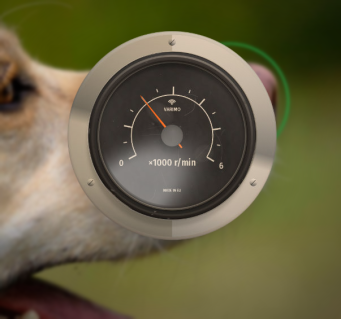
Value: 2000 rpm
